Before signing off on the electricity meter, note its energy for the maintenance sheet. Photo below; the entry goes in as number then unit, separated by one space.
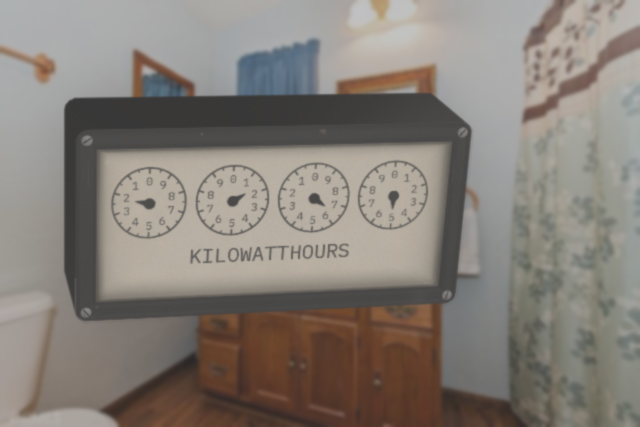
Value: 2165 kWh
